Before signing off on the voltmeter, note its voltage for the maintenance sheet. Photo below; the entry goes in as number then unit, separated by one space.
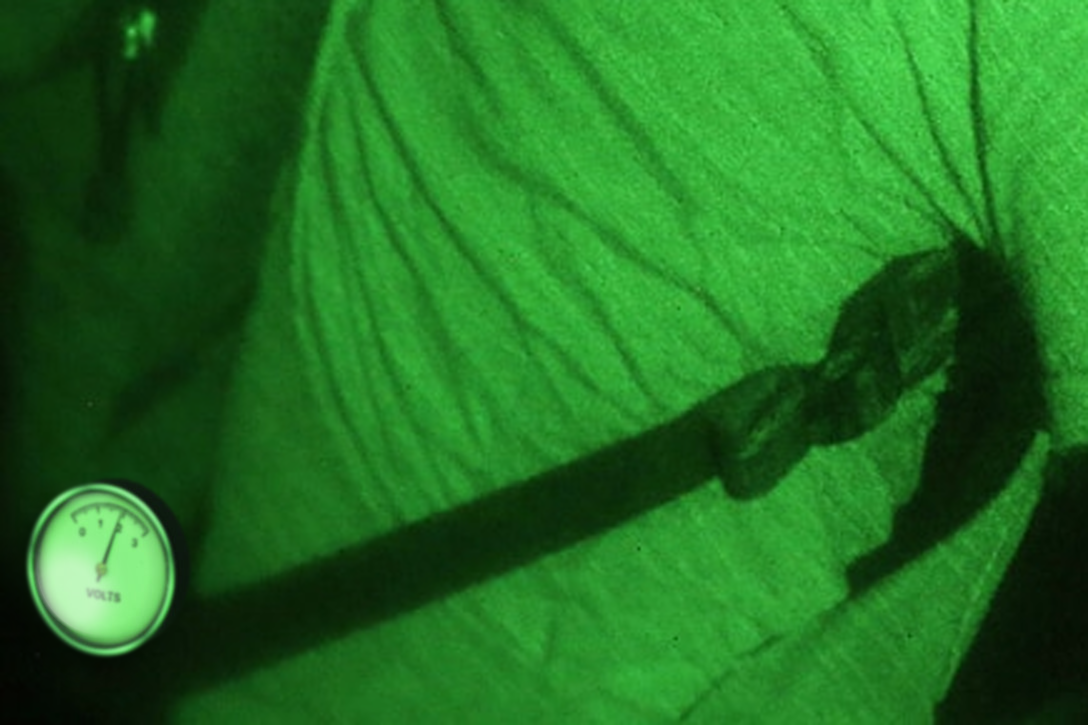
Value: 2 V
